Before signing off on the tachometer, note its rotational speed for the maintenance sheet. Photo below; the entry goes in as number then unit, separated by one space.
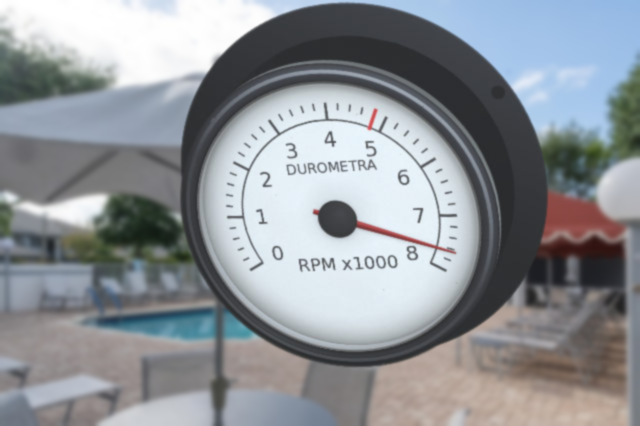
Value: 7600 rpm
